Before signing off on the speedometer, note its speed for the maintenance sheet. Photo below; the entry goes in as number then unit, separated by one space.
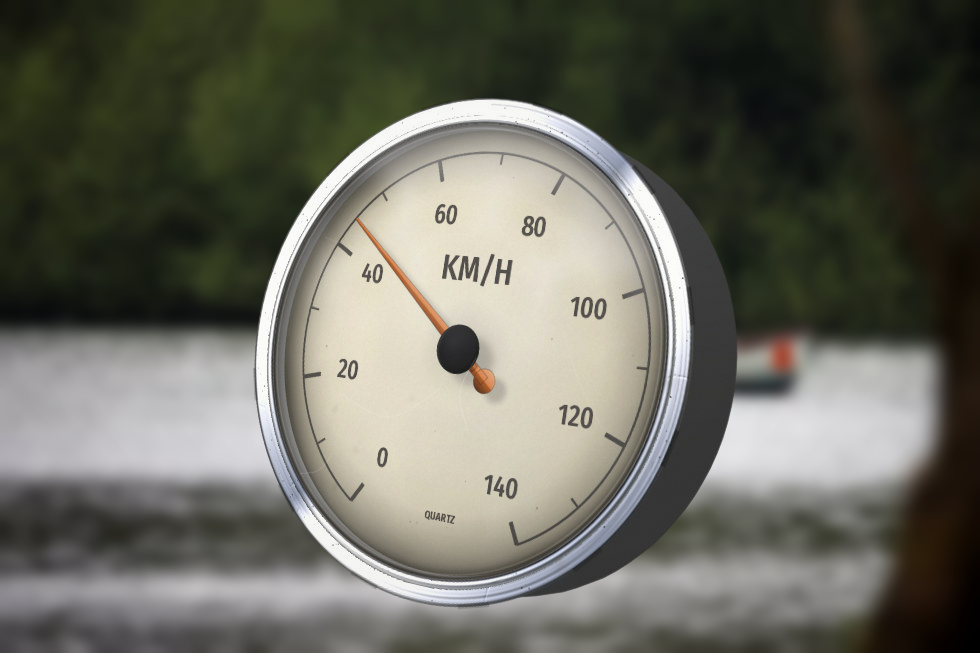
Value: 45 km/h
